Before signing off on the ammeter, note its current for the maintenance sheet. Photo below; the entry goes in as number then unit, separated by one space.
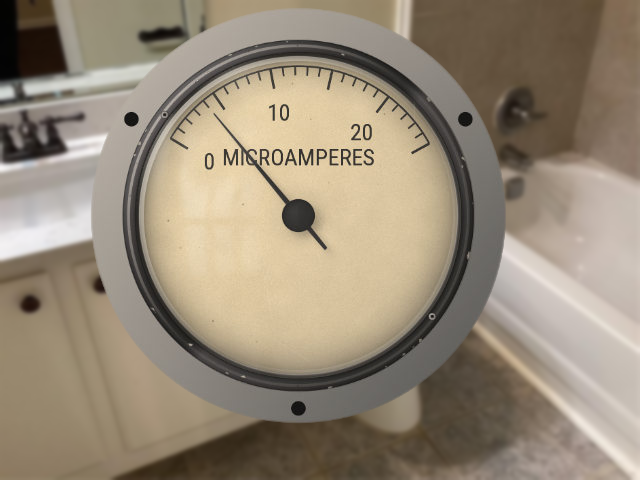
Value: 4 µA
